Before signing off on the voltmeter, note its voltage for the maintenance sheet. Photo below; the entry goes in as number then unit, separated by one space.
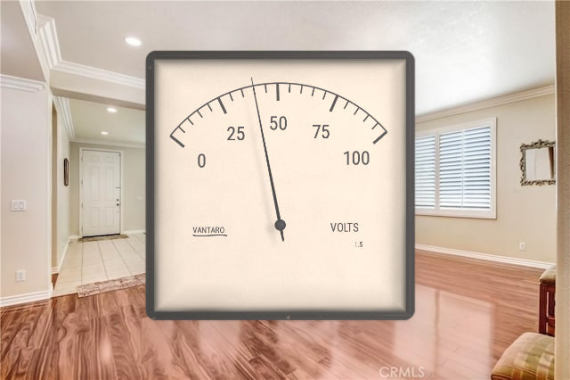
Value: 40 V
